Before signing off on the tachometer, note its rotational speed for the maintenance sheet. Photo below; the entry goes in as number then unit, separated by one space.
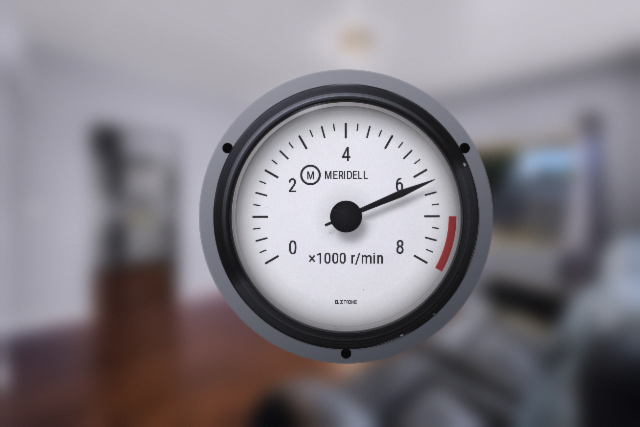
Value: 6250 rpm
